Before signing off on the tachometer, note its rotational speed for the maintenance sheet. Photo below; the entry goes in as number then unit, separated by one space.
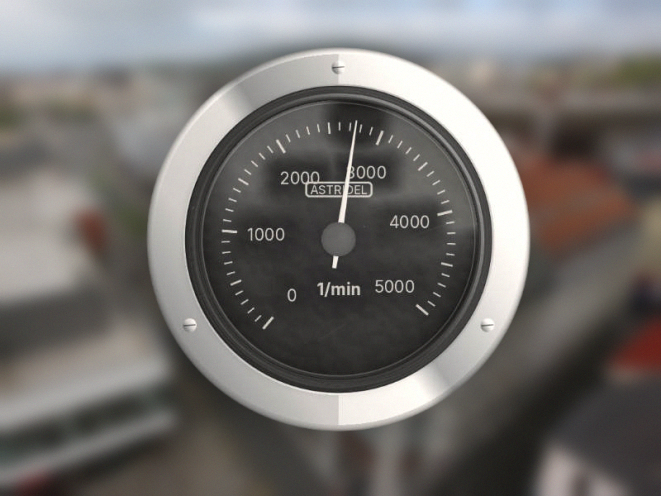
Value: 2750 rpm
